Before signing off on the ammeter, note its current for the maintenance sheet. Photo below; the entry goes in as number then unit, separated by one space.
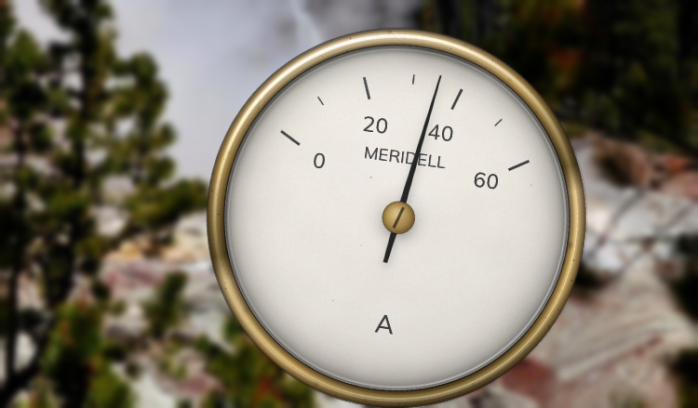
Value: 35 A
